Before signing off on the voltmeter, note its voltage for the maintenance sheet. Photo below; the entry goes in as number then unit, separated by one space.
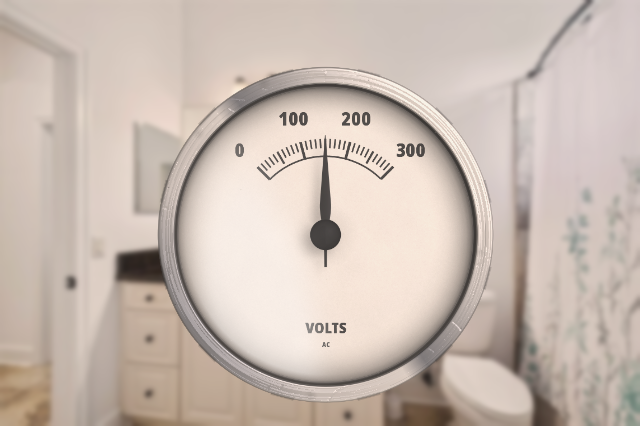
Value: 150 V
